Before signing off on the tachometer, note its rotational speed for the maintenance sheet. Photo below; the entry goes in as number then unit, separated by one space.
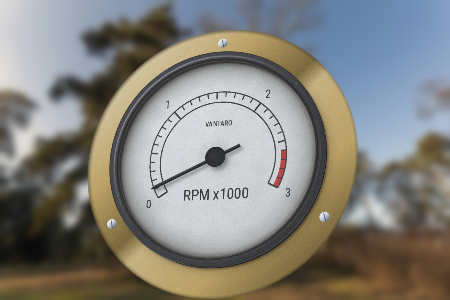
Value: 100 rpm
